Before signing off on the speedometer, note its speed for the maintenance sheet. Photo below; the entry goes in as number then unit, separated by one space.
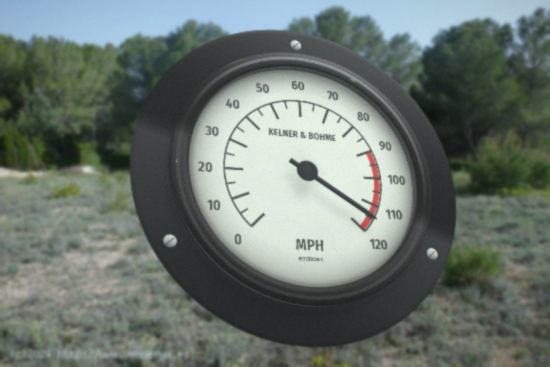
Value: 115 mph
